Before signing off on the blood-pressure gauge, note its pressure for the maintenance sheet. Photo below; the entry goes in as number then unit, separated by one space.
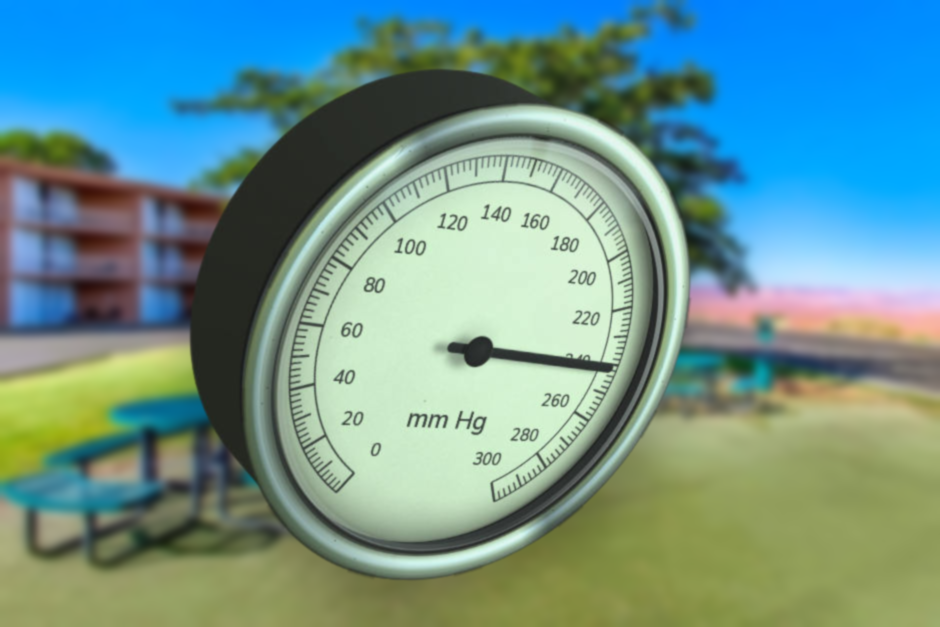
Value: 240 mmHg
